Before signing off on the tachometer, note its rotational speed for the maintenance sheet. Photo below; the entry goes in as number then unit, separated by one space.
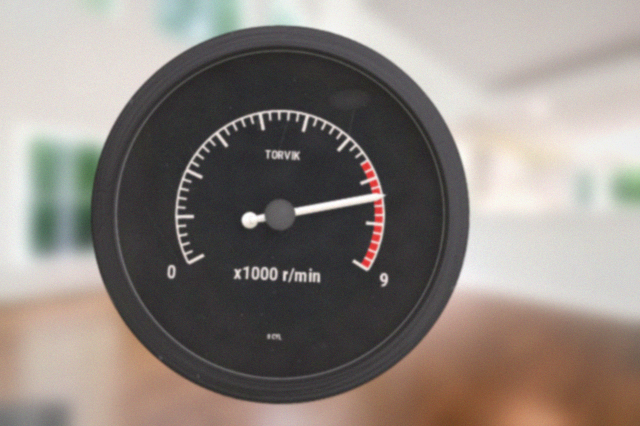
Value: 7400 rpm
